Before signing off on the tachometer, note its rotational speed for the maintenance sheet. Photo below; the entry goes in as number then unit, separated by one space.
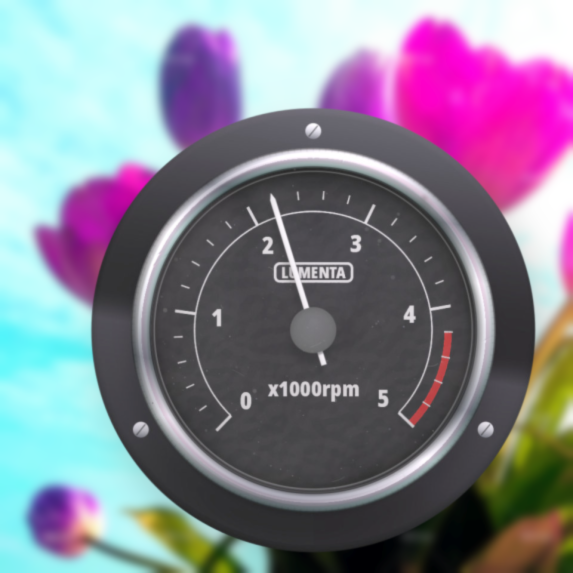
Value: 2200 rpm
